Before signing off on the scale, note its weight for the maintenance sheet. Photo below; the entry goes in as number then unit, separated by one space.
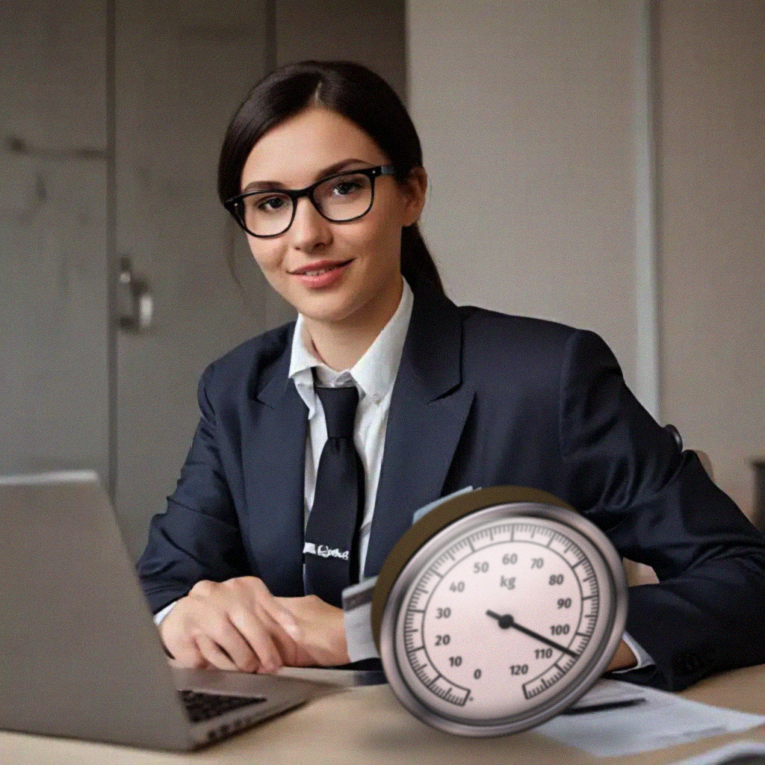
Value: 105 kg
